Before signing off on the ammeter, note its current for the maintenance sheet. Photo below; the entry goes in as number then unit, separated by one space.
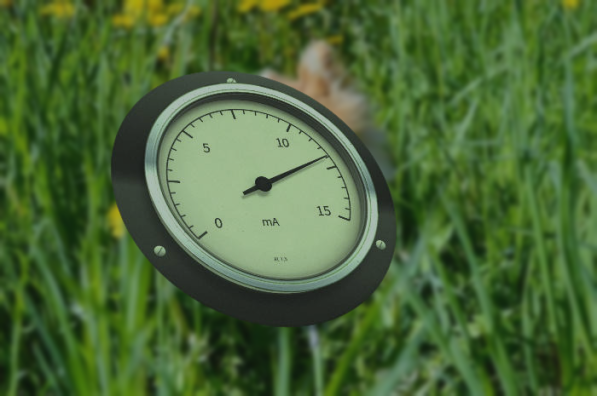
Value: 12 mA
